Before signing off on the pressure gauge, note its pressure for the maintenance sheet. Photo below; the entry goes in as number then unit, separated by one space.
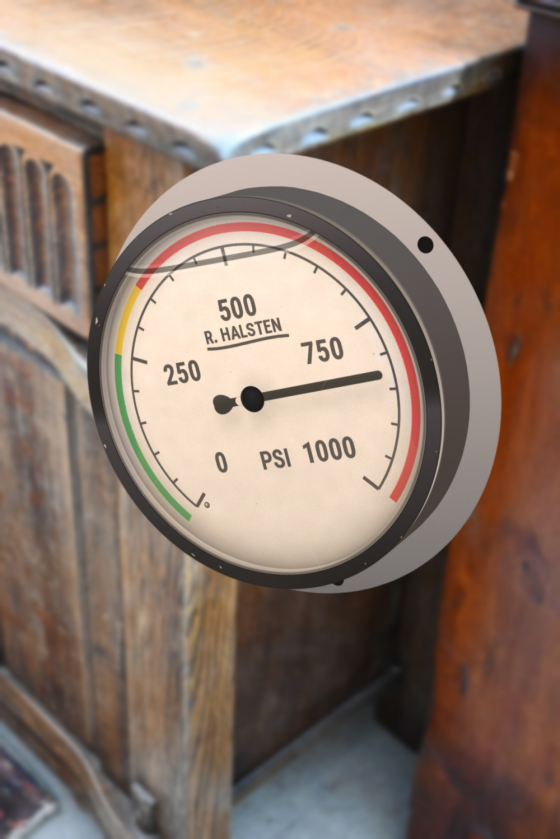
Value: 825 psi
